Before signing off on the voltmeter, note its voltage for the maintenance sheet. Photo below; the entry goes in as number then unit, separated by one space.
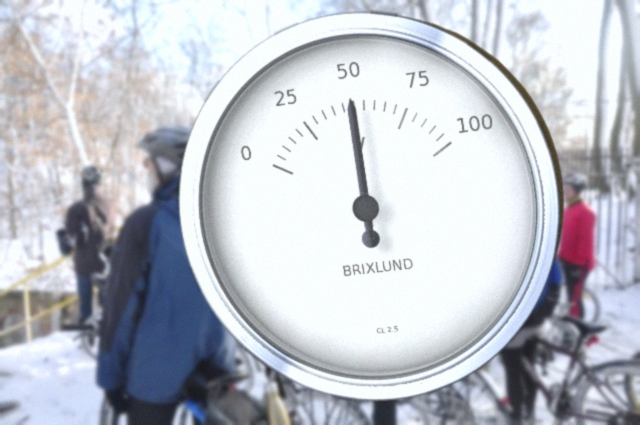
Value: 50 V
